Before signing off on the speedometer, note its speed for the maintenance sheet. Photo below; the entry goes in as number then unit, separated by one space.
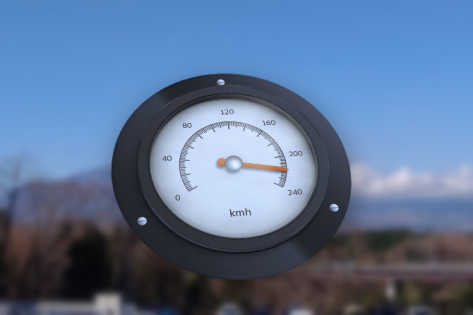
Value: 220 km/h
